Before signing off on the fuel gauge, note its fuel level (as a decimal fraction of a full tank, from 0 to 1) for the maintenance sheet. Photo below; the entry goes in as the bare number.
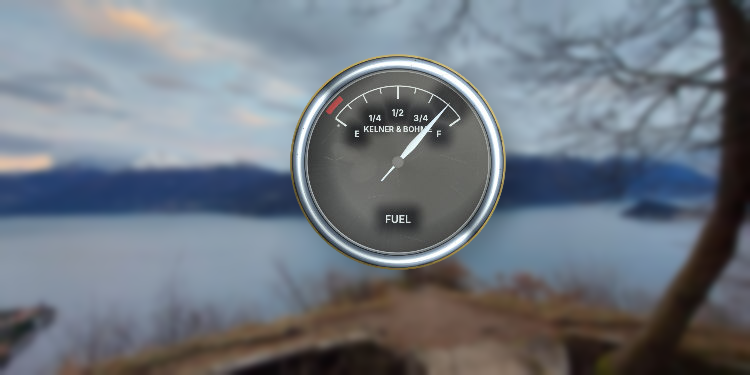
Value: 0.875
